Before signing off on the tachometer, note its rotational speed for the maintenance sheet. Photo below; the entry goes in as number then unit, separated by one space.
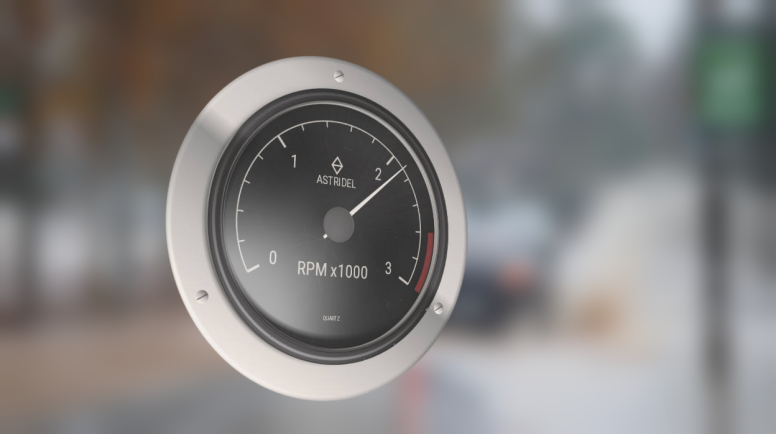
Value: 2100 rpm
